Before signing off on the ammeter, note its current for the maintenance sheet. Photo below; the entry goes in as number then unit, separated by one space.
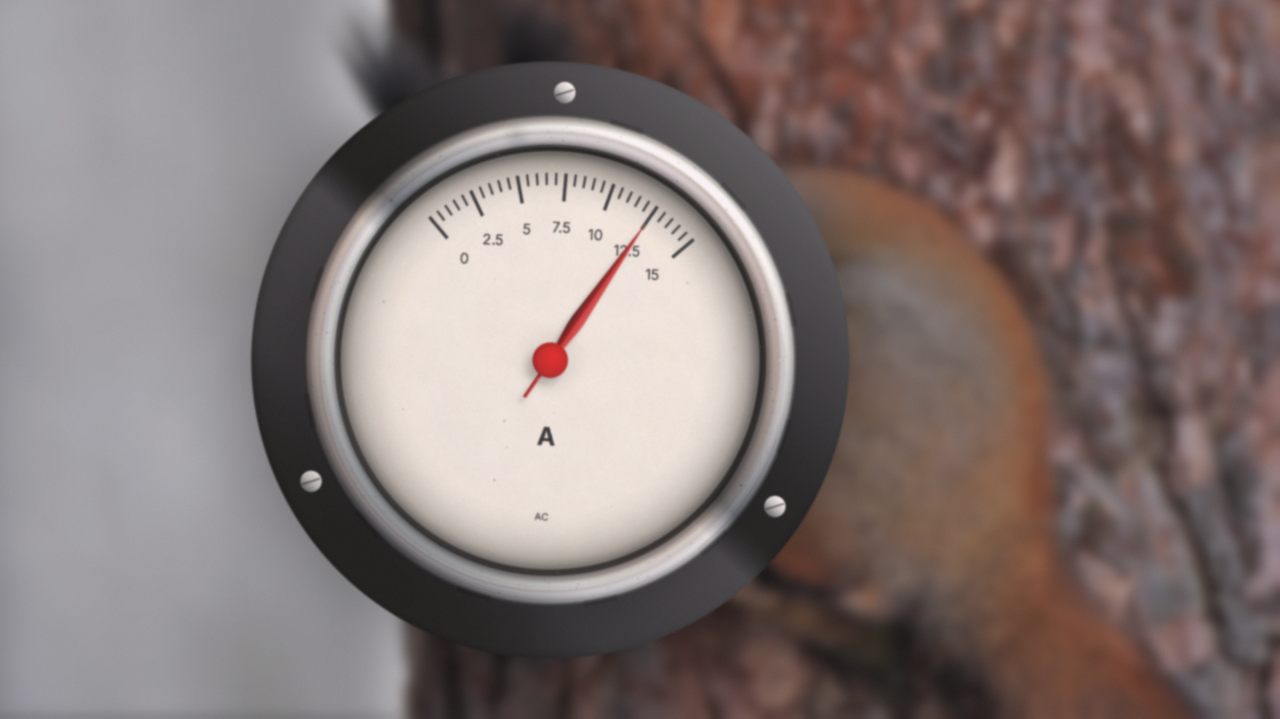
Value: 12.5 A
